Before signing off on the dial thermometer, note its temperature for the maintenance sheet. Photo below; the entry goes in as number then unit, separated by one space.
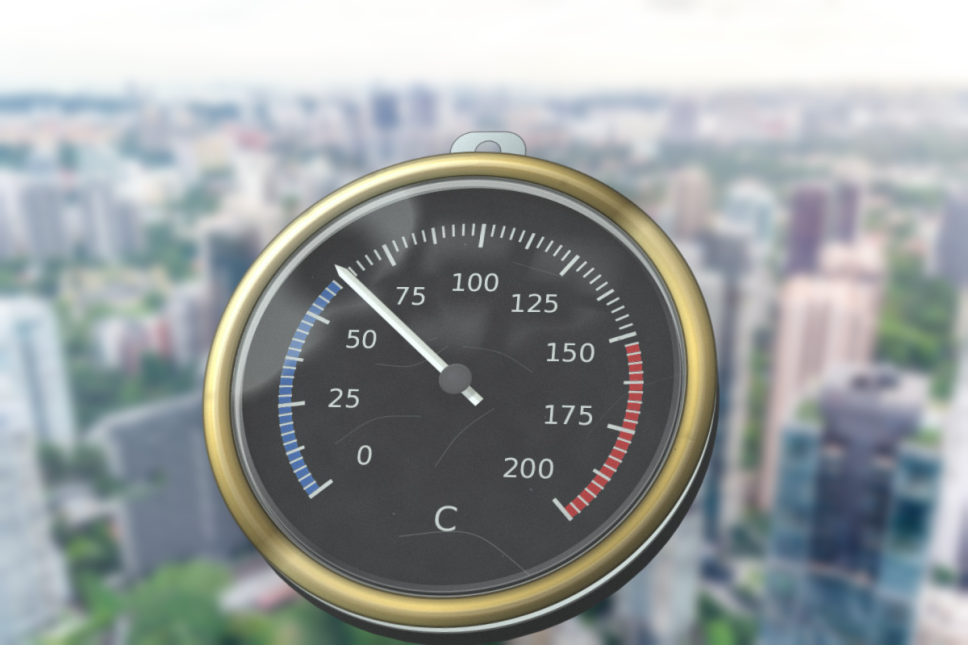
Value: 62.5 °C
